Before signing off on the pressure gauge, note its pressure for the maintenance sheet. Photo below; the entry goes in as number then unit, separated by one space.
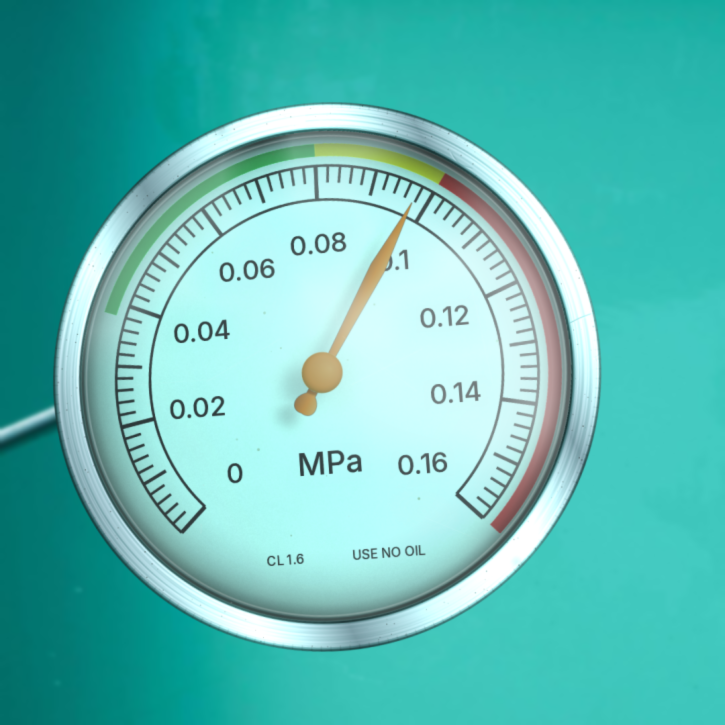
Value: 0.098 MPa
